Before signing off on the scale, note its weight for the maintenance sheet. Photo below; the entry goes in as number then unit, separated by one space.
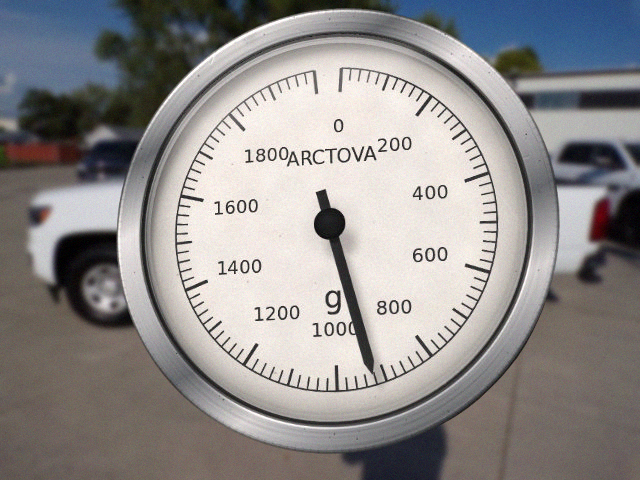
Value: 920 g
